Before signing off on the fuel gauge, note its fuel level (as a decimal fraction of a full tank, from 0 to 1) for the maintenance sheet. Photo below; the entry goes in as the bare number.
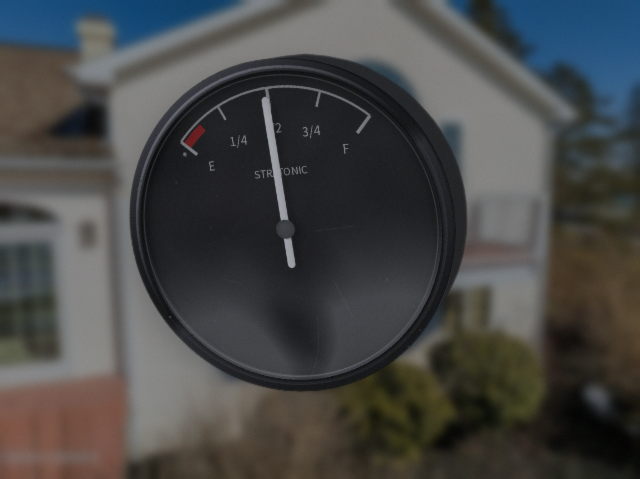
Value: 0.5
